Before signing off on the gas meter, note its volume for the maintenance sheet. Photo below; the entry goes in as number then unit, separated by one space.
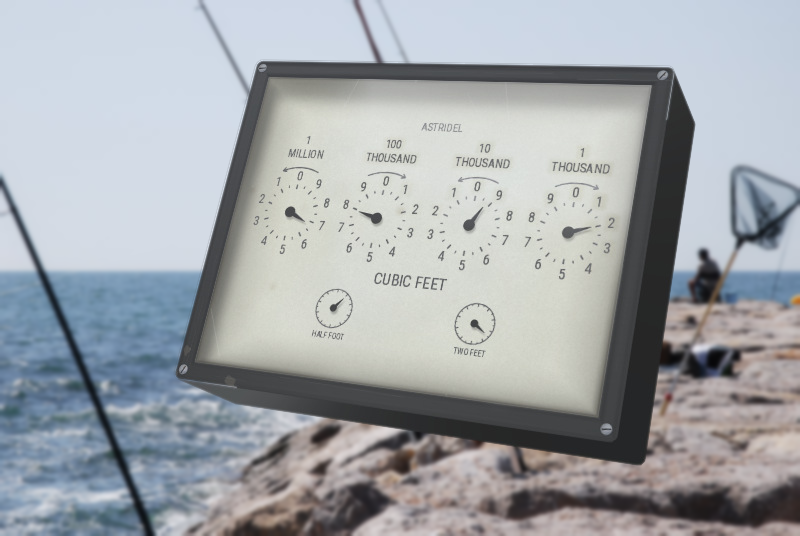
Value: 679200 ft³
